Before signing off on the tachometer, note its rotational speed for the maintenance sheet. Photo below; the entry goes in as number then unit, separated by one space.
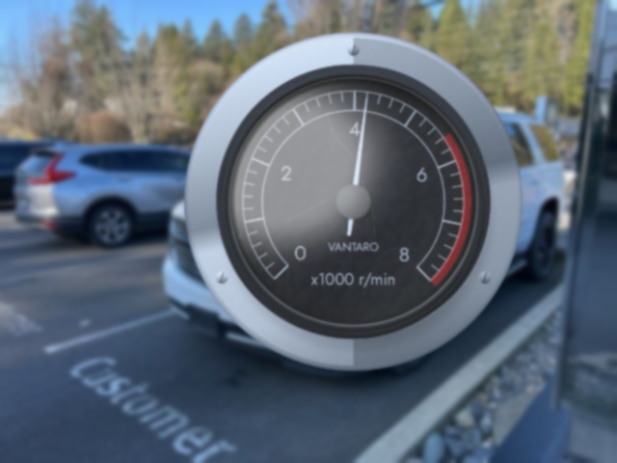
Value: 4200 rpm
